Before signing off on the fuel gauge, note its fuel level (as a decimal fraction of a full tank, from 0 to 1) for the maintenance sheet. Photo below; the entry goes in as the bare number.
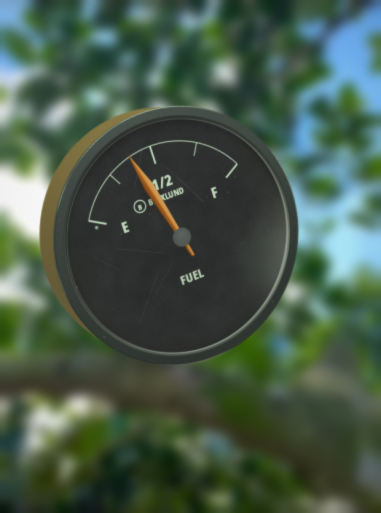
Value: 0.375
